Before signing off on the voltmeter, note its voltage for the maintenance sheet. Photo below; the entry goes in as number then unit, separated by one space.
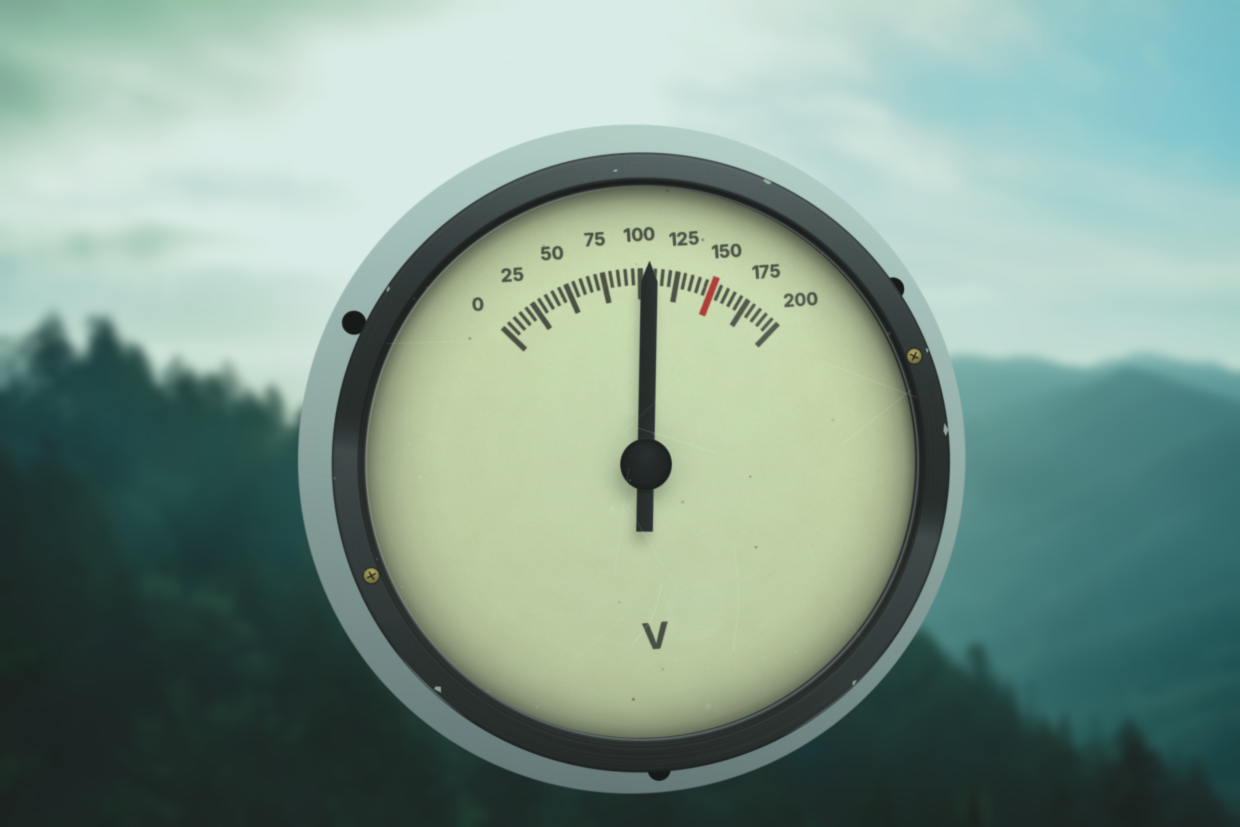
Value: 105 V
